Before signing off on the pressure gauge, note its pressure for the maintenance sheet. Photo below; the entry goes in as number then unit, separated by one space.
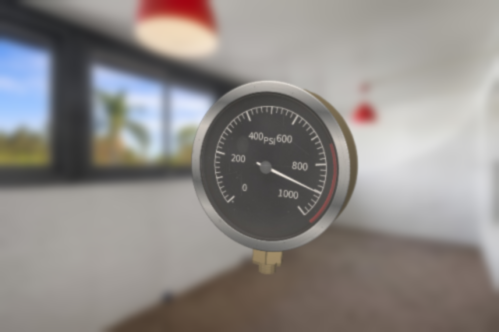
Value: 900 psi
